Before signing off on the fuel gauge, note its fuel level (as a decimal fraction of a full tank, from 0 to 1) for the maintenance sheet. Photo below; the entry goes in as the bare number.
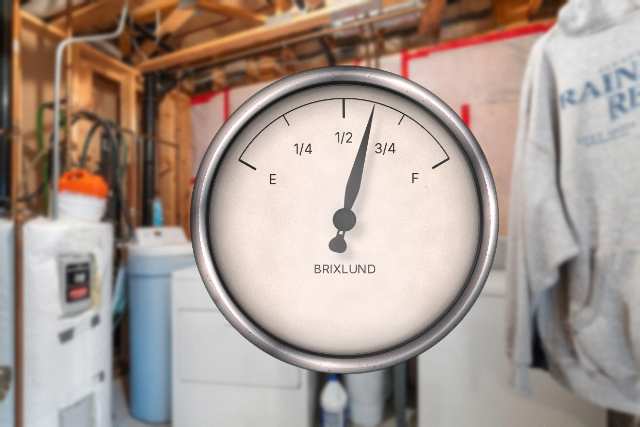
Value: 0.625
